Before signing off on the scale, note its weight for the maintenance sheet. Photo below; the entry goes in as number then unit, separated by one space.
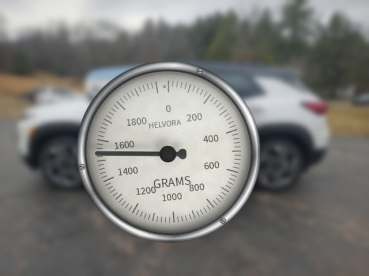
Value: 1540 g
